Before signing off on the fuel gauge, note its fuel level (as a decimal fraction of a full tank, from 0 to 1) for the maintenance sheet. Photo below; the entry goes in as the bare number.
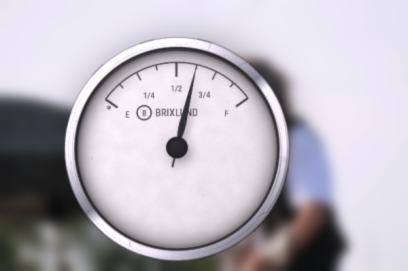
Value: 0.625
